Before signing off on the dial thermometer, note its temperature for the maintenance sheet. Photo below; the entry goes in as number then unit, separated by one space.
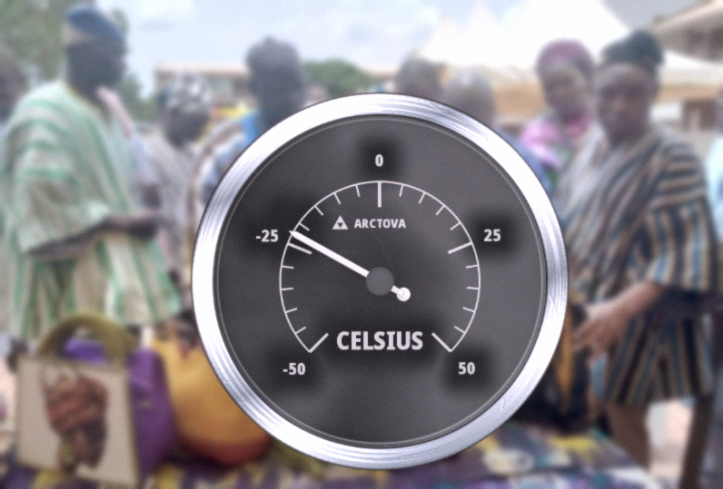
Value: -22.5 °C
